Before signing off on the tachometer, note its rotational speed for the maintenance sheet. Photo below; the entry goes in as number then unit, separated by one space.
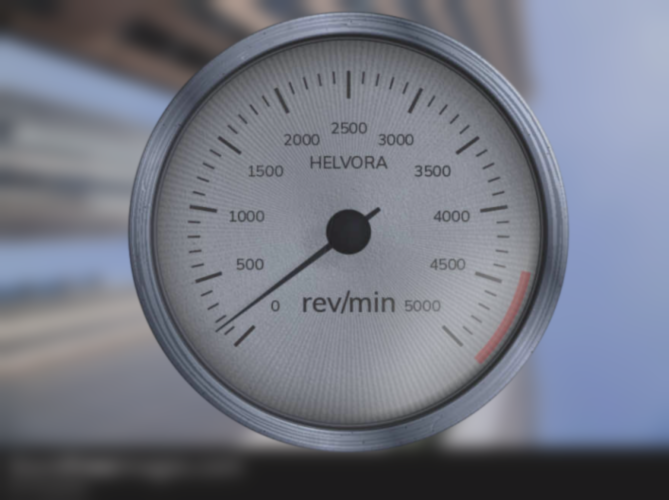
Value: 150 rpm
